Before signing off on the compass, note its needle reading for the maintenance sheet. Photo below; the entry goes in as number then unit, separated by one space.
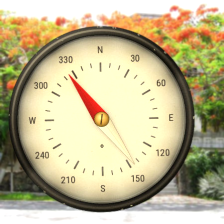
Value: 325 °
